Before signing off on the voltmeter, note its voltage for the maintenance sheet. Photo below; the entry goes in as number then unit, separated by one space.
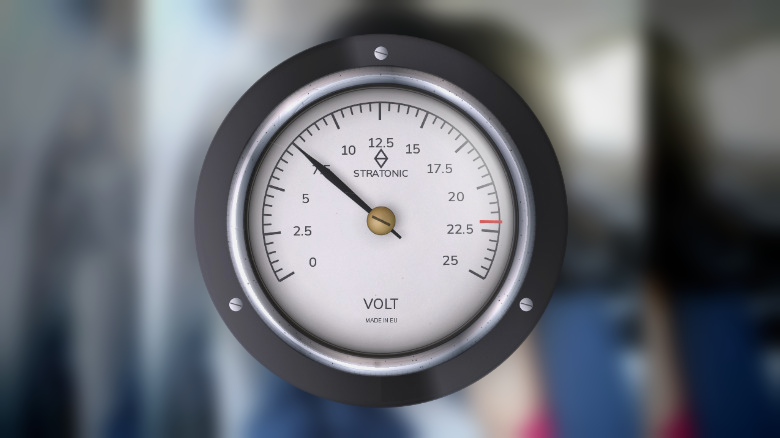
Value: 7.5 V
